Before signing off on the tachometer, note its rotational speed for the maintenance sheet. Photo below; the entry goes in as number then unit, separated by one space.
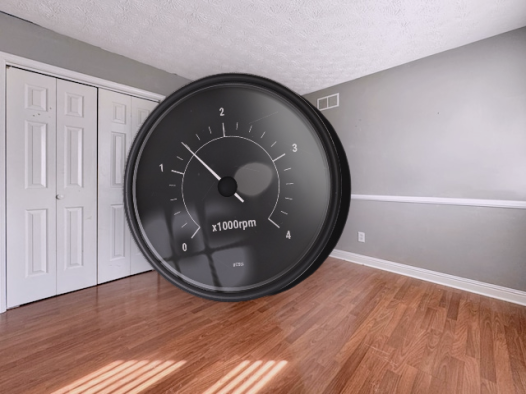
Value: 1400 rpm
